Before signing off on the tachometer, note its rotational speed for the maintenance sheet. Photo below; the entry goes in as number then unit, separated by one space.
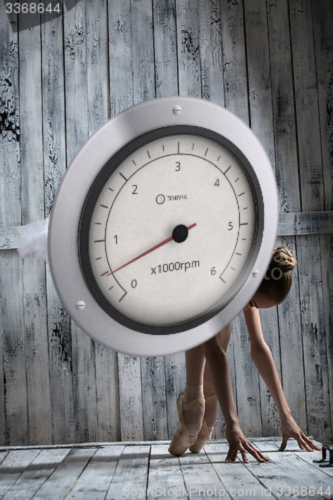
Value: 500 rpm
